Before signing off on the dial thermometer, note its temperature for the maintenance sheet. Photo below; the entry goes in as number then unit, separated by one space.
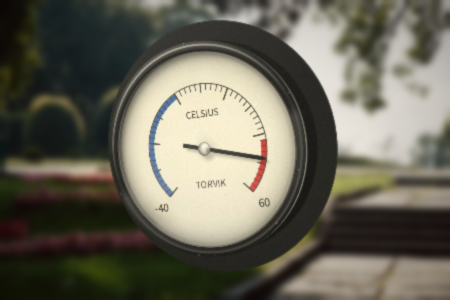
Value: 48 °C
